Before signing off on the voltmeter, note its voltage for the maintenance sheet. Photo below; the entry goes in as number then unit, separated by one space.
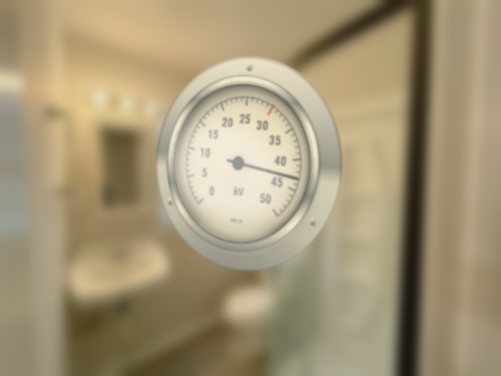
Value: 43 kV
